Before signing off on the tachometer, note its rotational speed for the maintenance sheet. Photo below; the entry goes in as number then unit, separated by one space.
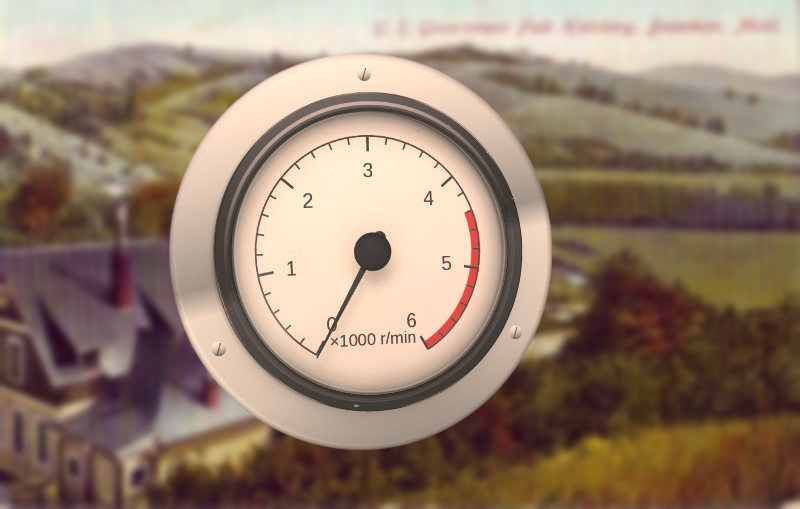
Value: 0 rpm
